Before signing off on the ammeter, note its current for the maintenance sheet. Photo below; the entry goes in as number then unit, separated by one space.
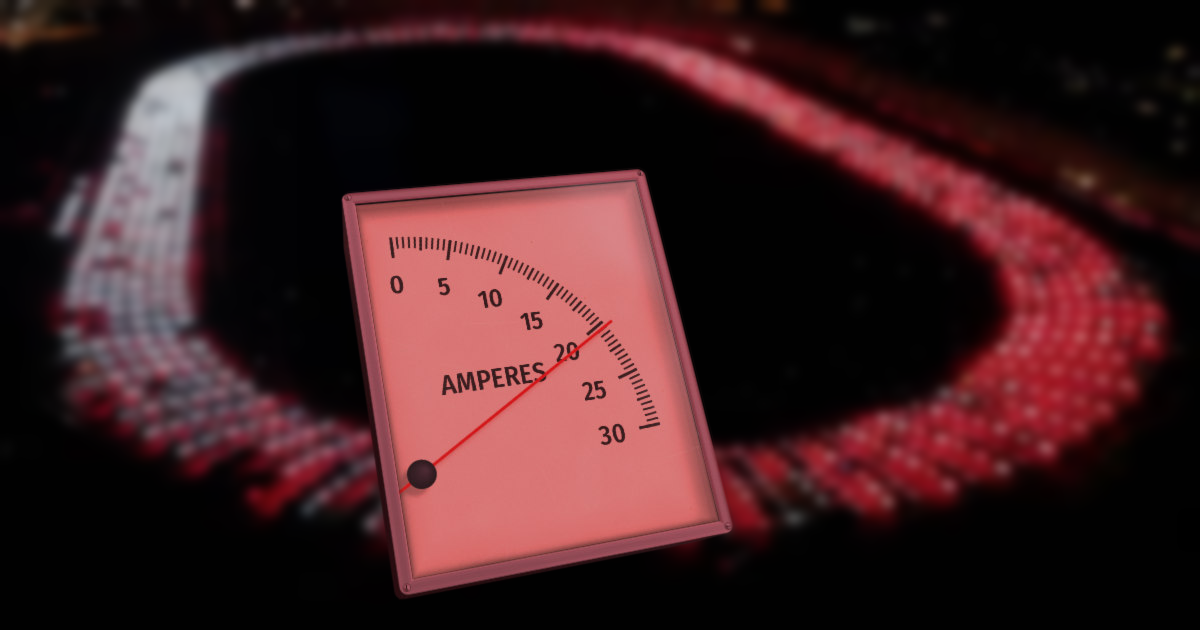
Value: 20.5 A
